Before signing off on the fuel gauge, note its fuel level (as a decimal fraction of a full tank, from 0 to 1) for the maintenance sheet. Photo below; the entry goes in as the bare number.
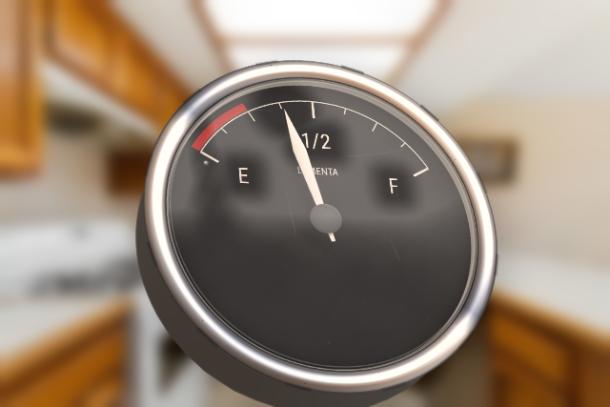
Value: 0.375
